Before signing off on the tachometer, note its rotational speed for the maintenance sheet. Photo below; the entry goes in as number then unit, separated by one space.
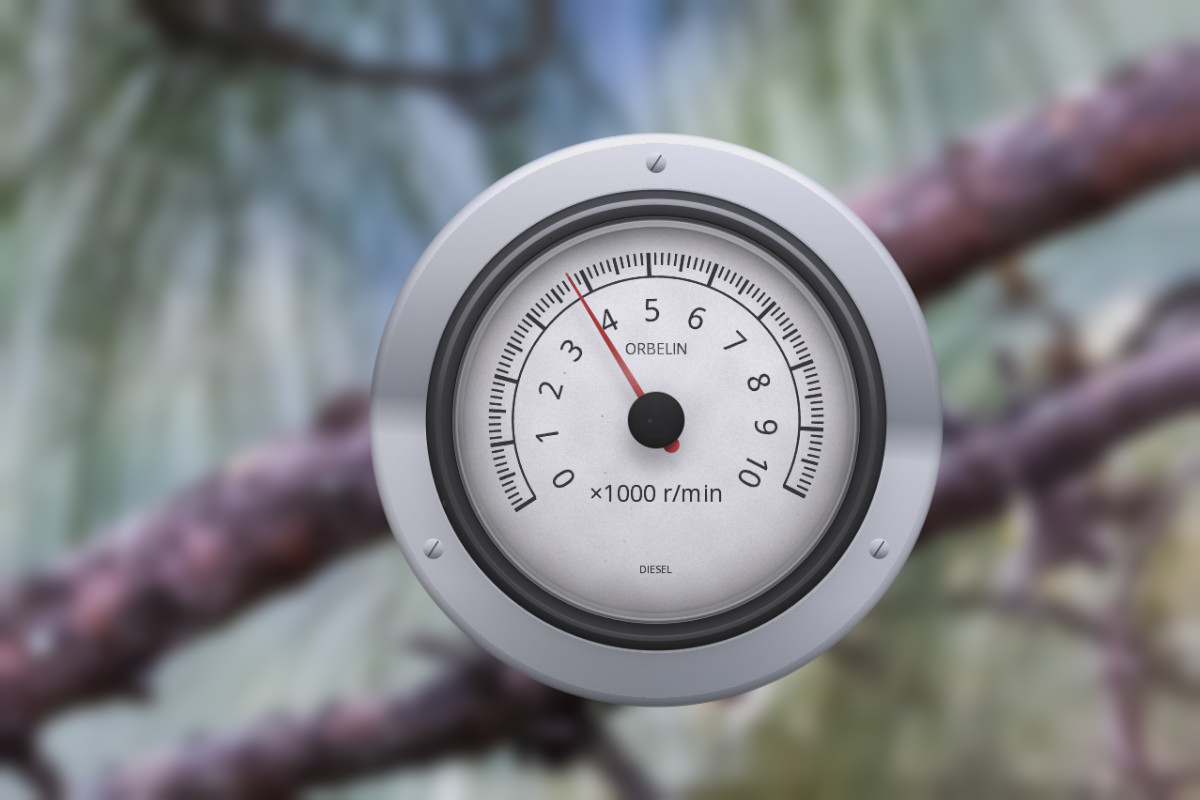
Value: 3800 rpm
